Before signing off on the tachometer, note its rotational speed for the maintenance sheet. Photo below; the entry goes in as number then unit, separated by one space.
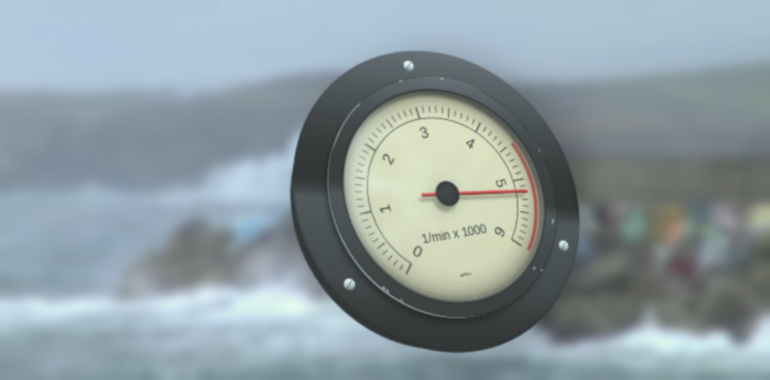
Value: 5200 rpm
